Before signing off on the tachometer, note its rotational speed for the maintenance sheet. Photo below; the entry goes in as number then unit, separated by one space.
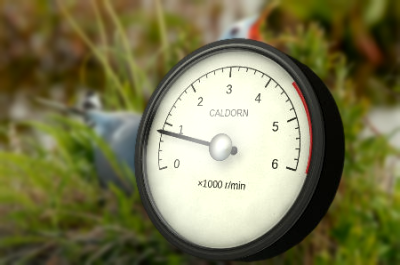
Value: 800 rpm
